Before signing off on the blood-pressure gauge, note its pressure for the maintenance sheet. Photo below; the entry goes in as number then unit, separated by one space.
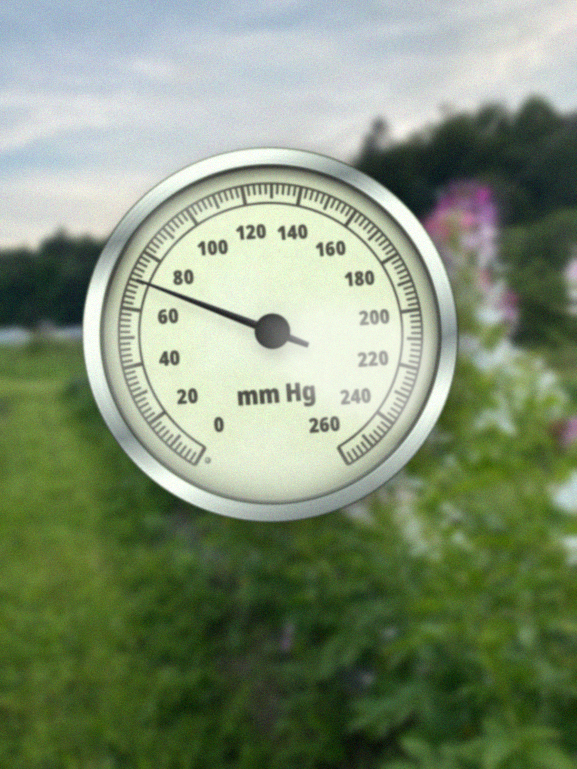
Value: 70 mmHg
